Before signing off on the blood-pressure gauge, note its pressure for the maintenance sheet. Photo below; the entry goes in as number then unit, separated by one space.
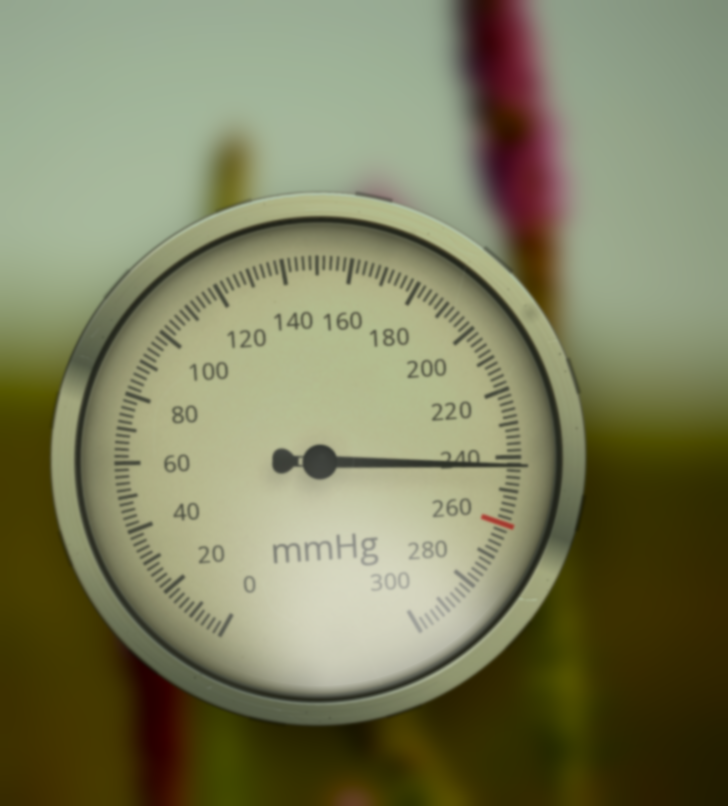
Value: 242 mmHg
